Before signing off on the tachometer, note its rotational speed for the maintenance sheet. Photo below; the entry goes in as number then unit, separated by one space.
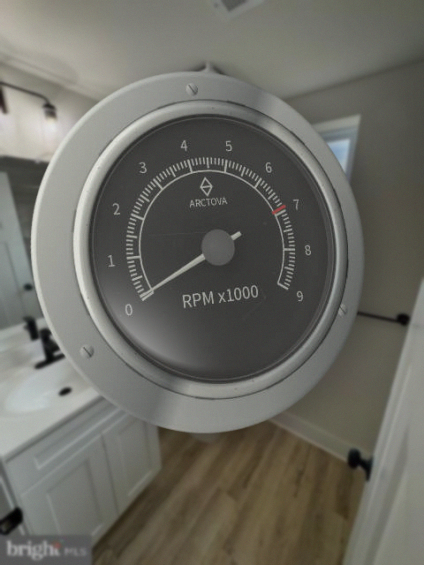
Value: 100 rpm
